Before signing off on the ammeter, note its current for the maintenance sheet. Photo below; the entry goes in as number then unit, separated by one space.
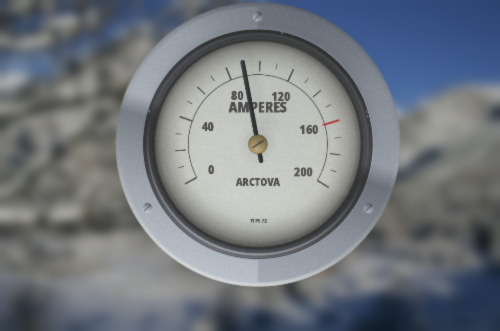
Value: 90 A
